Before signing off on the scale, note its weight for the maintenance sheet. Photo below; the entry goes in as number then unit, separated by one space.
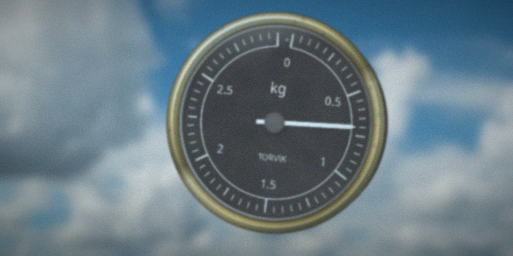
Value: 0.7 kg
